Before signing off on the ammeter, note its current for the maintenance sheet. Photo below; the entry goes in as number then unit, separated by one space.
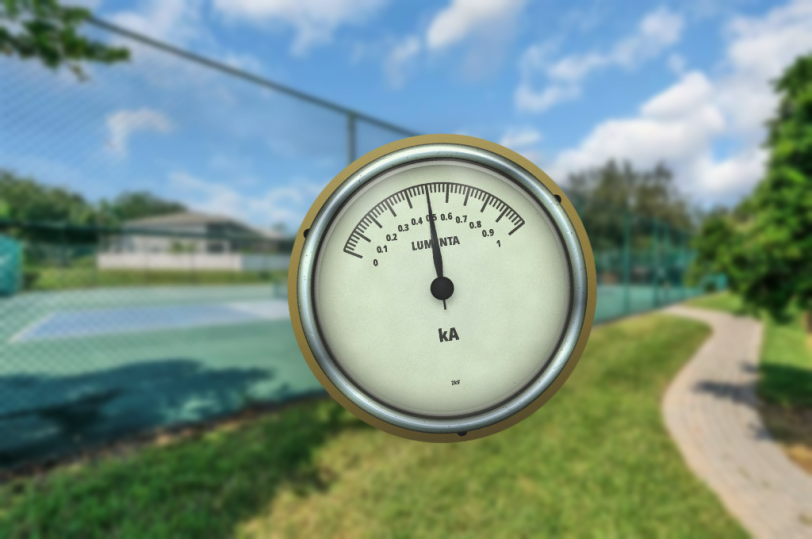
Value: 0.5 kA
